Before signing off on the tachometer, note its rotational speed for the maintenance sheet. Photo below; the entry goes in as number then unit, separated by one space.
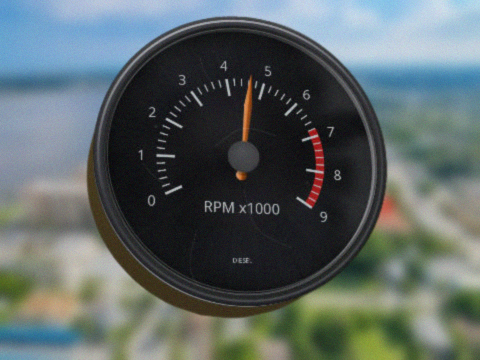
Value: 4600 rpm
